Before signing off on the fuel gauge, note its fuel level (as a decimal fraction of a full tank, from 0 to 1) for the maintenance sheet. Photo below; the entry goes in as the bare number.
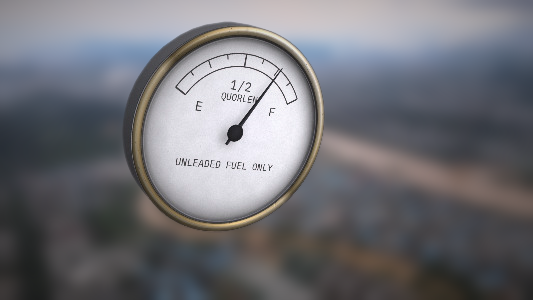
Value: 0.75
